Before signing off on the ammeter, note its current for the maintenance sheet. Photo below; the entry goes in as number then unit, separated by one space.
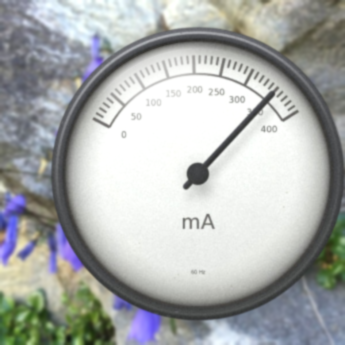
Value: 350 mA
